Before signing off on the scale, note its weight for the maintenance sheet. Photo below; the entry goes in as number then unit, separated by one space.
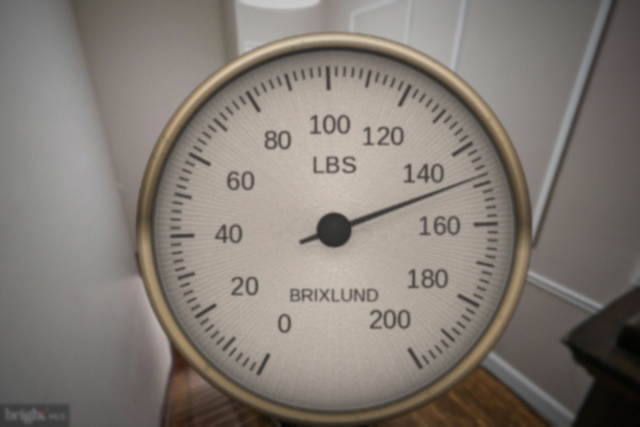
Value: 148 lb
